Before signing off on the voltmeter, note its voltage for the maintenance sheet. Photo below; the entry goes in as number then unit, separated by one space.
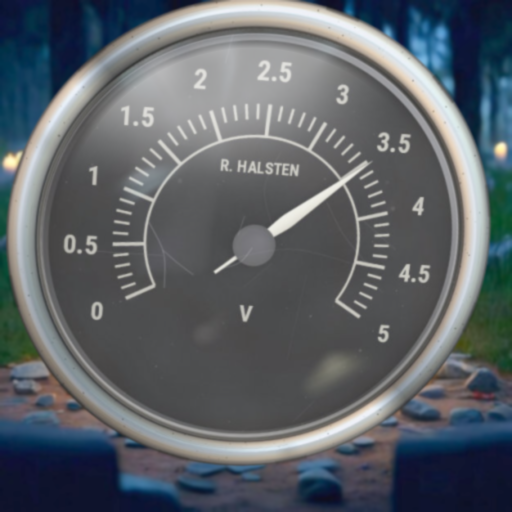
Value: 3.5 V
